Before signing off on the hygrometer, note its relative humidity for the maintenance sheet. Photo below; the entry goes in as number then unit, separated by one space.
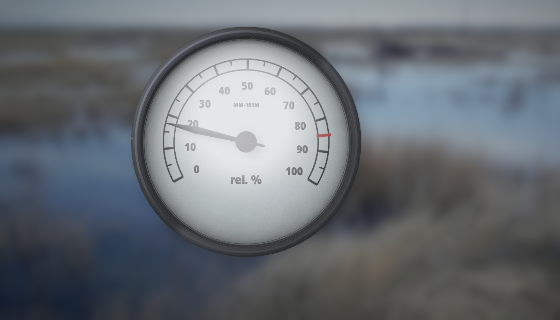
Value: 17.5 %
